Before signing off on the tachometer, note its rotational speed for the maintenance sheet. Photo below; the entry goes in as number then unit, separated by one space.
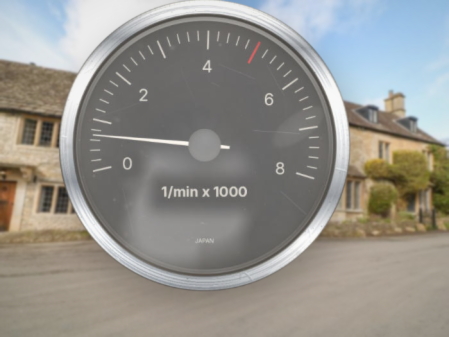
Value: 700 rpm
